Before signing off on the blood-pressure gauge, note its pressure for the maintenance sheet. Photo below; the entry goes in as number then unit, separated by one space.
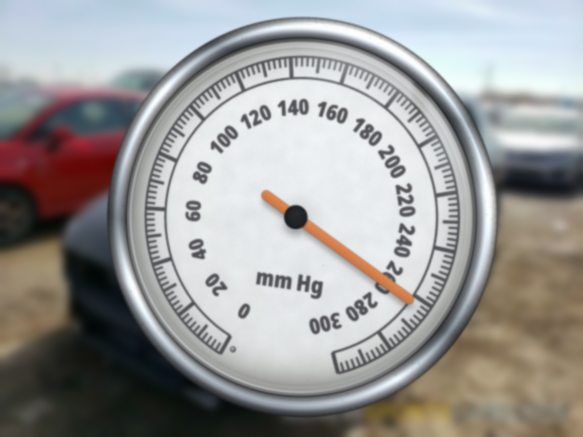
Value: 262 mmHg
